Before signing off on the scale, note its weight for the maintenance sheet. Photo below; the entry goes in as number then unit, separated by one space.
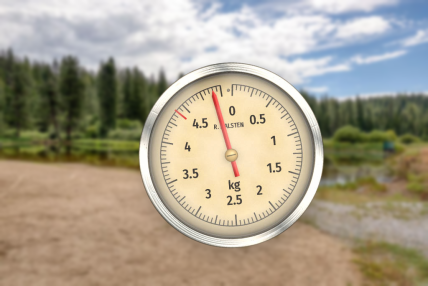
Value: 4.9 kg
